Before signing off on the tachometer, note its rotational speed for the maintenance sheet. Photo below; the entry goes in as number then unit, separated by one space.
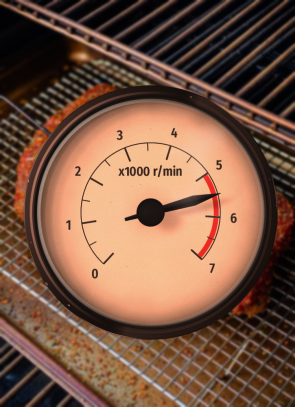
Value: 5500 rpm
